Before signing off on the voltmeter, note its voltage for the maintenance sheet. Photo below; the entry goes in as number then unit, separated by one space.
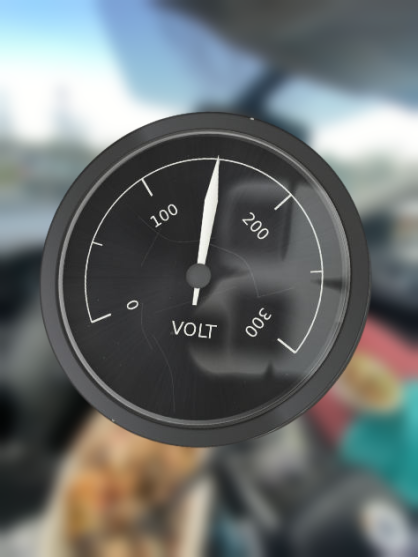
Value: 150 V
